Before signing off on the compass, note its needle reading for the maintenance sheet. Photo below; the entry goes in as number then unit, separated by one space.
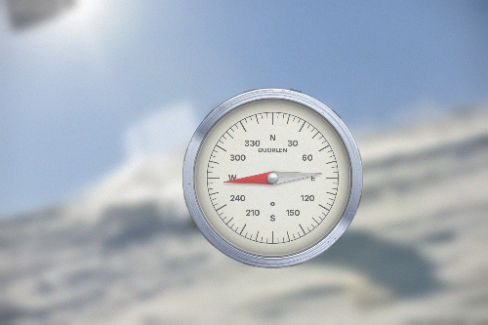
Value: 265 °
